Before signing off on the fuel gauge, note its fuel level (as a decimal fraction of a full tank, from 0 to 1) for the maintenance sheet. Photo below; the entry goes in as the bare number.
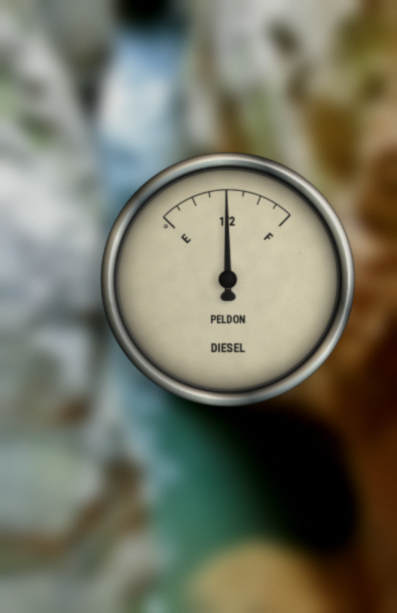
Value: 0.5
